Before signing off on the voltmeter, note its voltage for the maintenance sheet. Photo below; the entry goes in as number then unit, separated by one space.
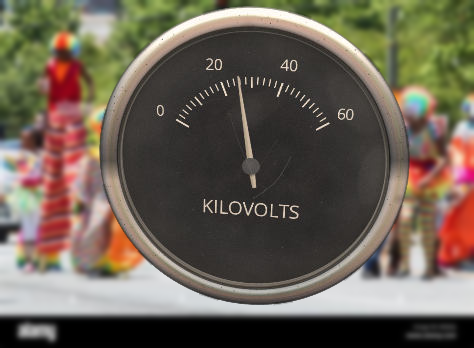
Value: 26 kV
